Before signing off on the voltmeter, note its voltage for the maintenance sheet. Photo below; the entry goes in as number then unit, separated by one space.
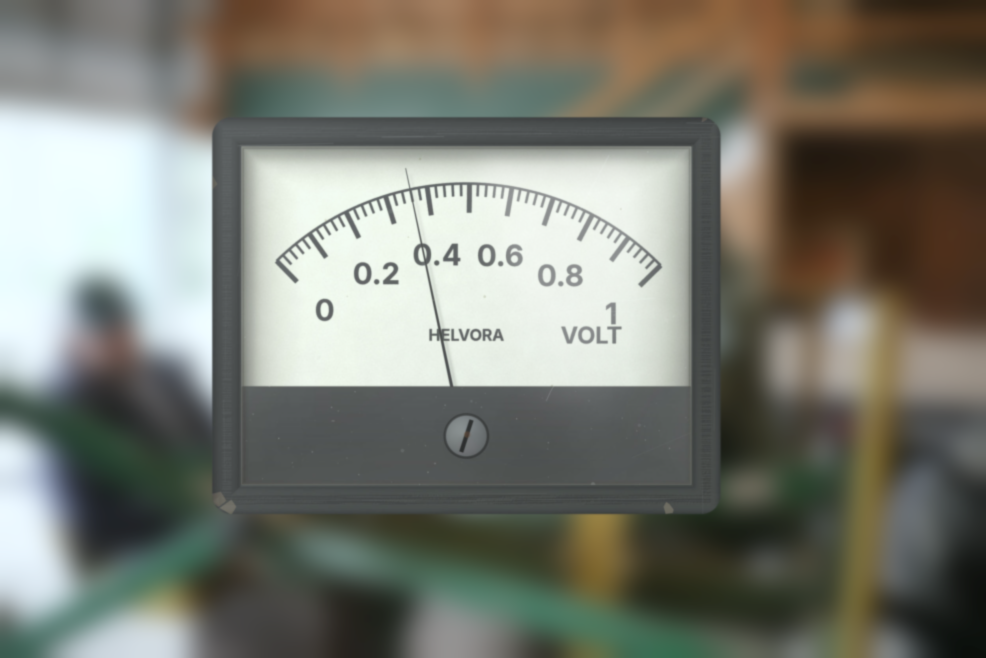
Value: 0.36 V
